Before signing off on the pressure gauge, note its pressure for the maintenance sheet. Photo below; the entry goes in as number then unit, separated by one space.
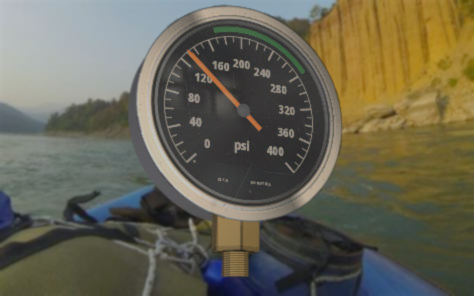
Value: 130 psi
